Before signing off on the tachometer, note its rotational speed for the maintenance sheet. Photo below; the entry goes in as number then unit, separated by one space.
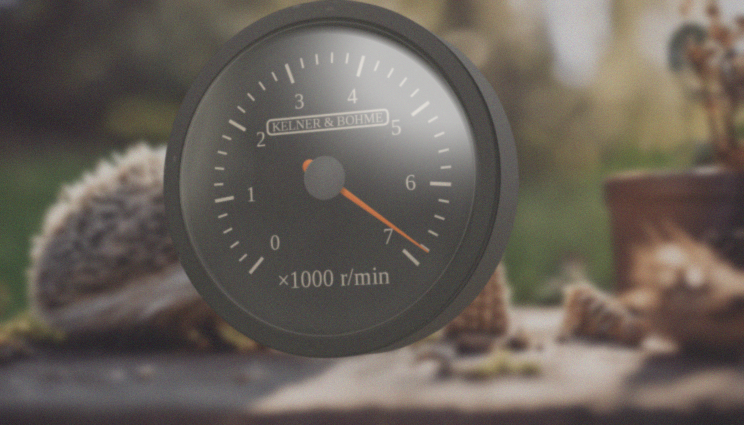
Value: 6800 rpm
